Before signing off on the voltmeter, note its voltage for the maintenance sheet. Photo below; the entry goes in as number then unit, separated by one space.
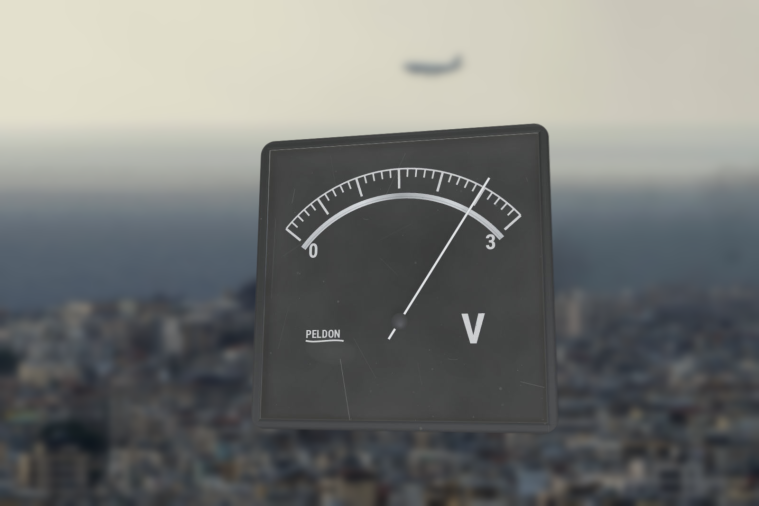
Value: 2.5 V
